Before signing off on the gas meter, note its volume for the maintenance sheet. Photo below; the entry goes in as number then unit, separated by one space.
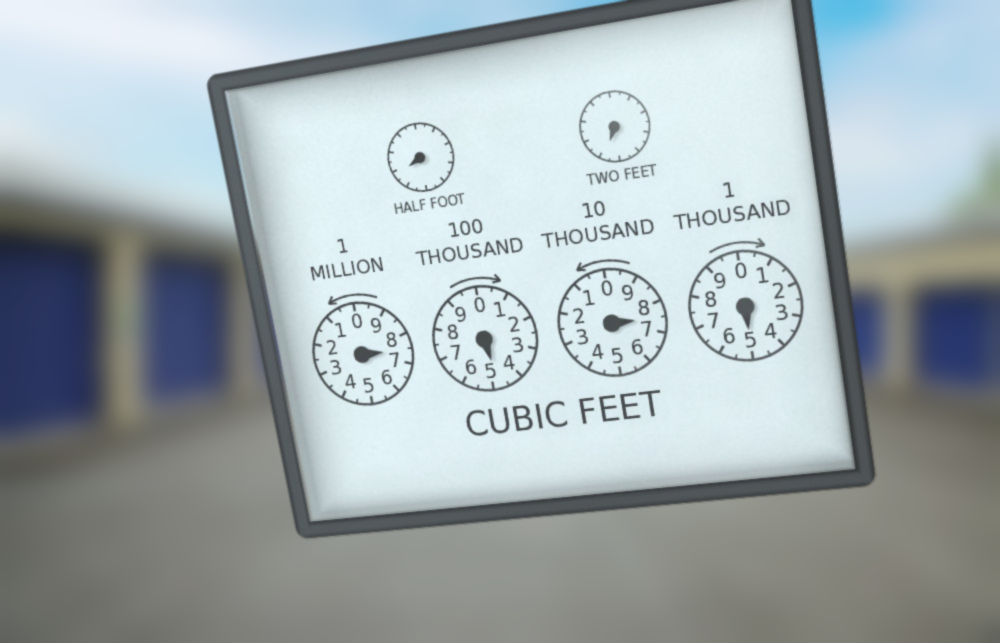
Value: 747500 ft³
